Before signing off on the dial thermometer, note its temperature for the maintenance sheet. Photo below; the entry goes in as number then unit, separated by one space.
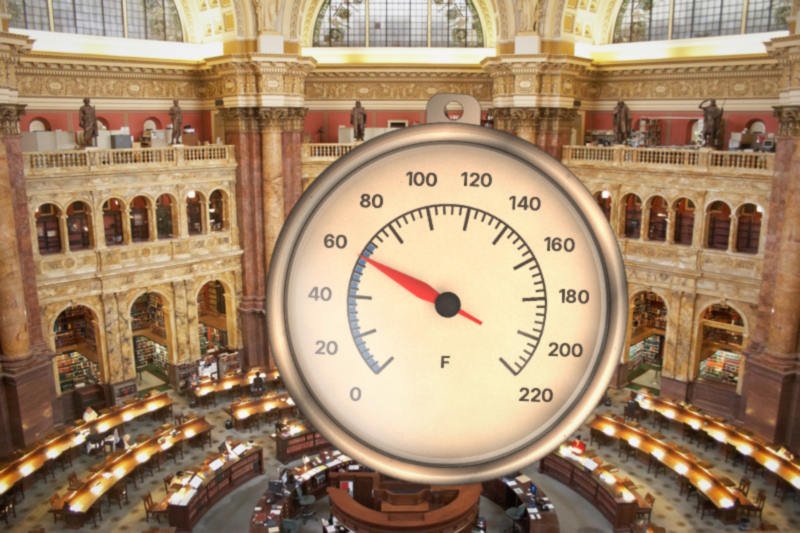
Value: 60 °F
